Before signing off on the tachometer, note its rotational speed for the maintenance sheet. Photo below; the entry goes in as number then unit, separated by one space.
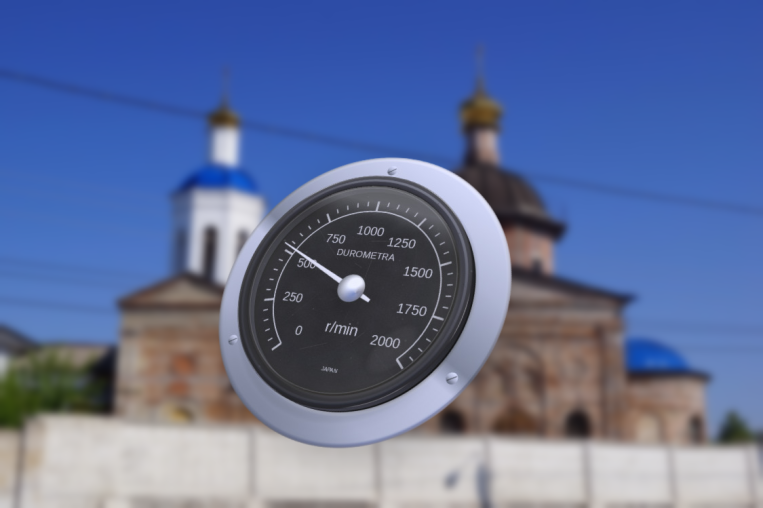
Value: 525 rpm
